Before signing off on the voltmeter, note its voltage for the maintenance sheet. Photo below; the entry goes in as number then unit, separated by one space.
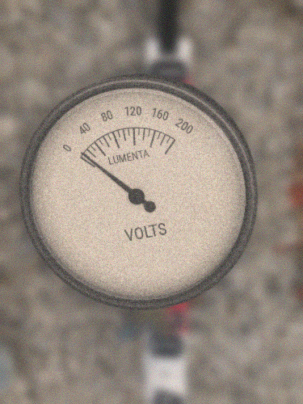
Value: 10 V
